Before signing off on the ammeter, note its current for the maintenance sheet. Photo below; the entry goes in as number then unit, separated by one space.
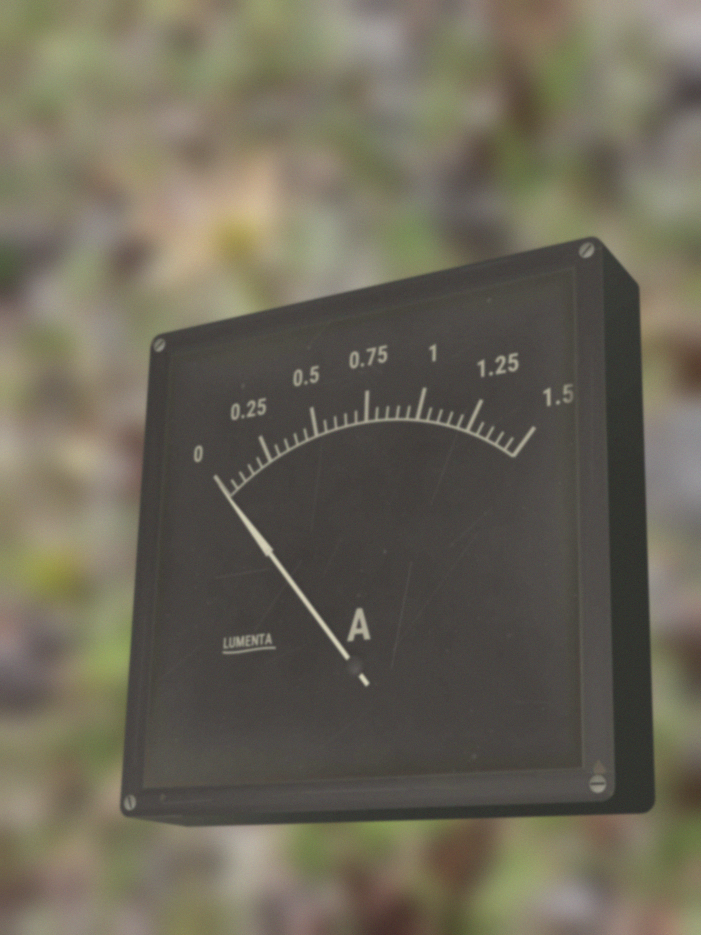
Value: 0 A
